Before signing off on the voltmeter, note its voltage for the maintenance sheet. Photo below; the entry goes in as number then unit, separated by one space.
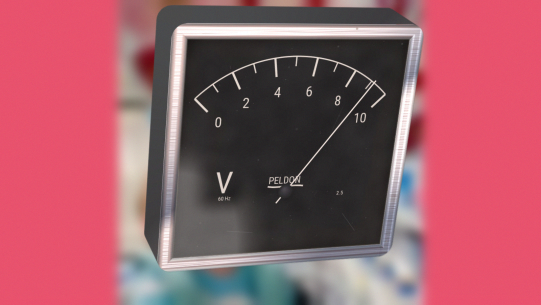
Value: 9 V
